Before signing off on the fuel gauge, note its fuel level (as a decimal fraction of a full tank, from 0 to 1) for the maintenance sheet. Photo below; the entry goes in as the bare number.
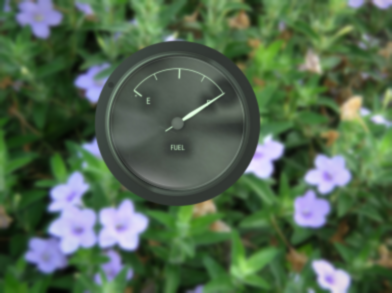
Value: 1
